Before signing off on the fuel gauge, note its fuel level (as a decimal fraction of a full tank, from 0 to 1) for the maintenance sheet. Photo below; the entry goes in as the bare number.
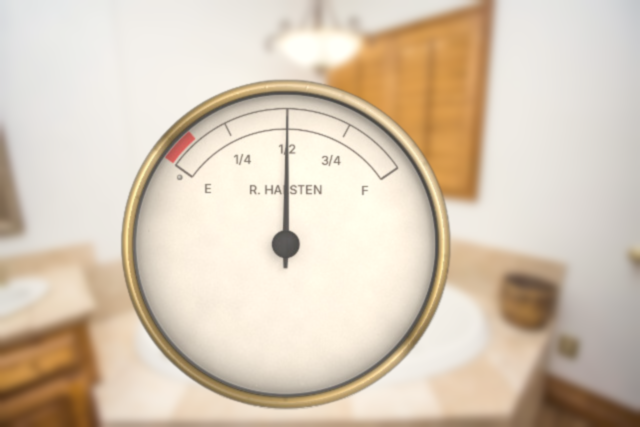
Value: 0.5
